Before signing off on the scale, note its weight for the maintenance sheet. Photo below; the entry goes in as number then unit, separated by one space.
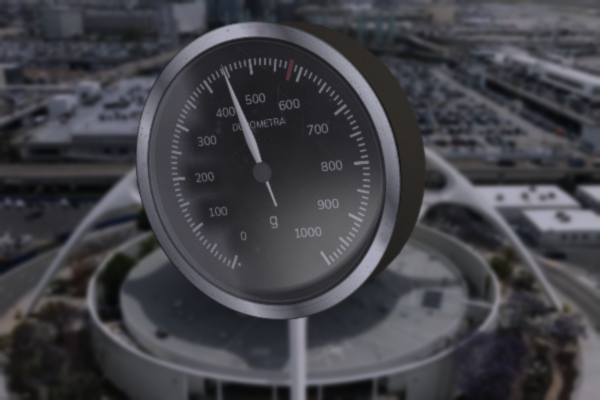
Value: 450 g
